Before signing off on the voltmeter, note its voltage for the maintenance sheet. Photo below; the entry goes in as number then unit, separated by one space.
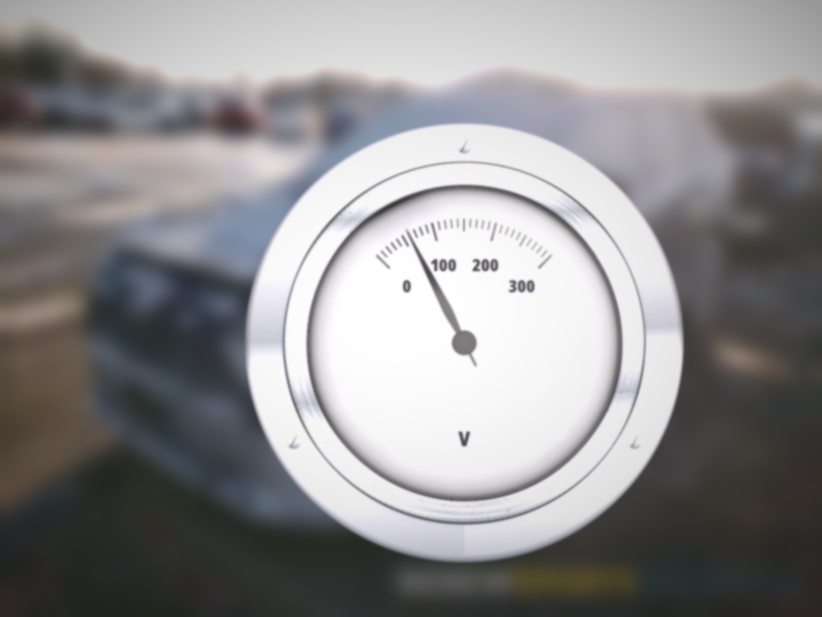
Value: 60 V
